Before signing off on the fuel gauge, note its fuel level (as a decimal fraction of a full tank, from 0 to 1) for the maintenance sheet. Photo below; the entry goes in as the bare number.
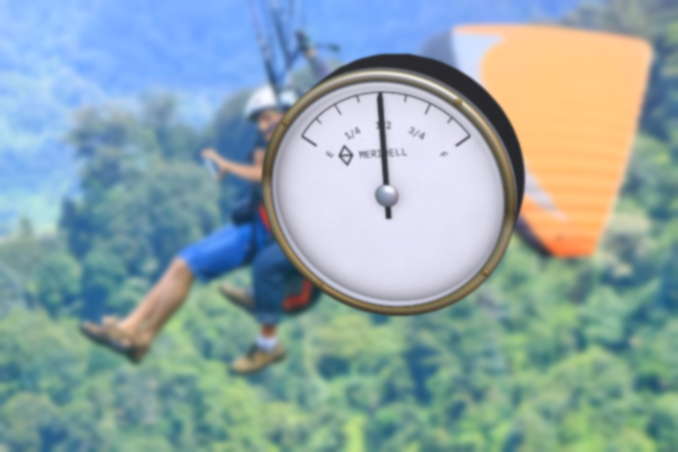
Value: 0.5
